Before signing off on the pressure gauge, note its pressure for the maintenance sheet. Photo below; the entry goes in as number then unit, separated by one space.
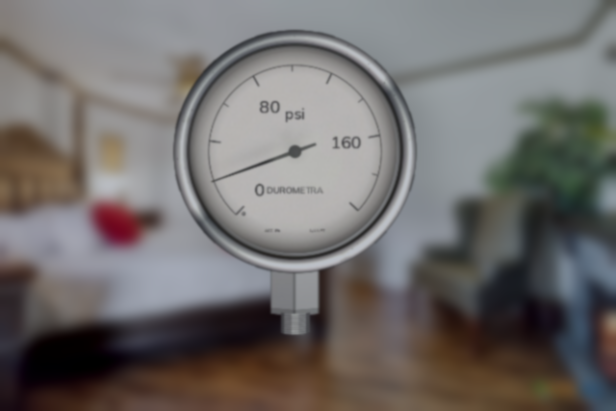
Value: 20 psi
